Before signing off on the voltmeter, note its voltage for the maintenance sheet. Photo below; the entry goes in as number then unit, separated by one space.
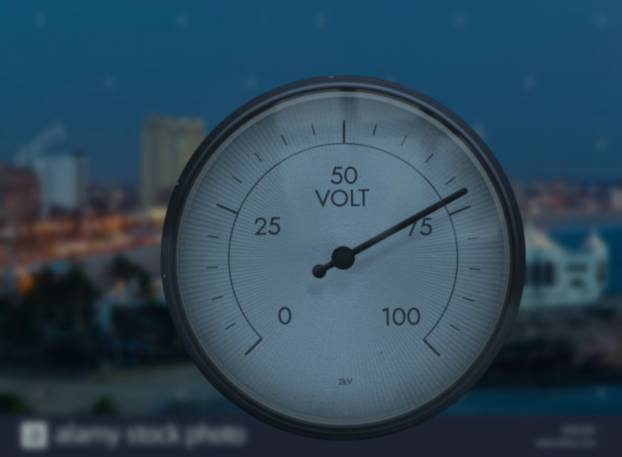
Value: 72.5 V
